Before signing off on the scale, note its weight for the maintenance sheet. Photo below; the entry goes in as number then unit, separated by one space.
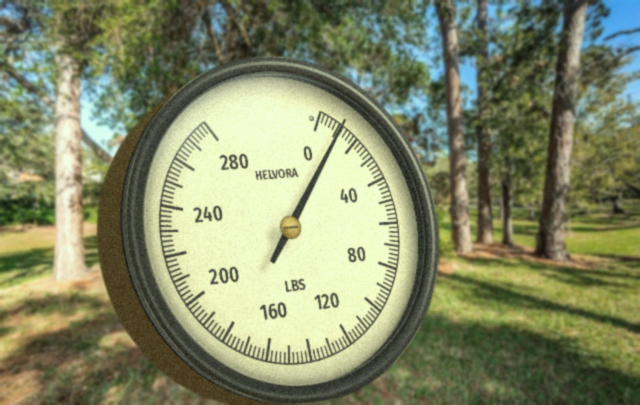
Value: 10 lb
